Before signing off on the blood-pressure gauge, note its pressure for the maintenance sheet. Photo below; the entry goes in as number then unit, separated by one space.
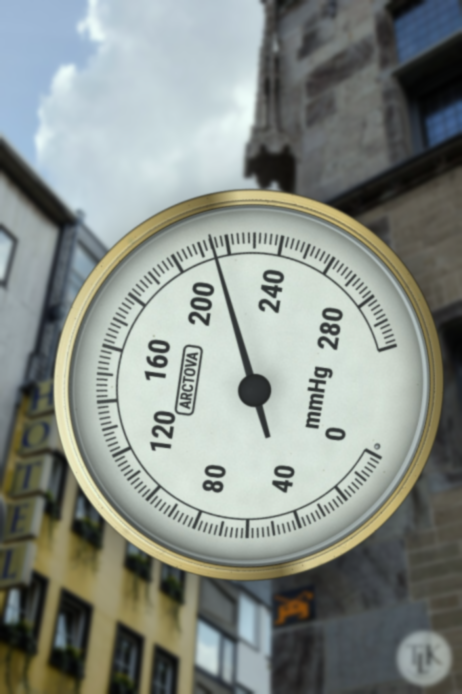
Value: 214 mmHg
